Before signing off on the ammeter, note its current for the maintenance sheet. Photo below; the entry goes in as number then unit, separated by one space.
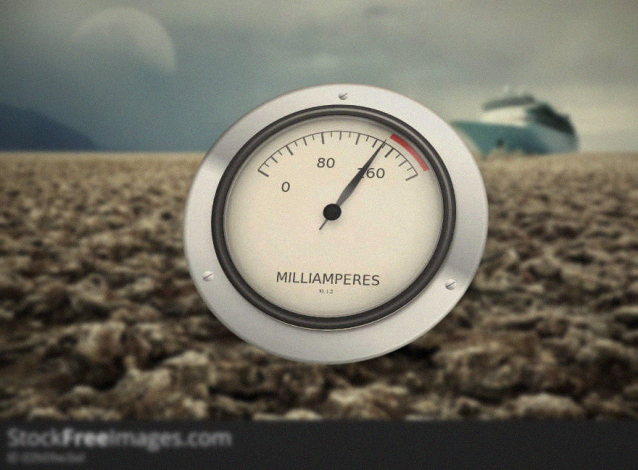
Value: 150 mA
